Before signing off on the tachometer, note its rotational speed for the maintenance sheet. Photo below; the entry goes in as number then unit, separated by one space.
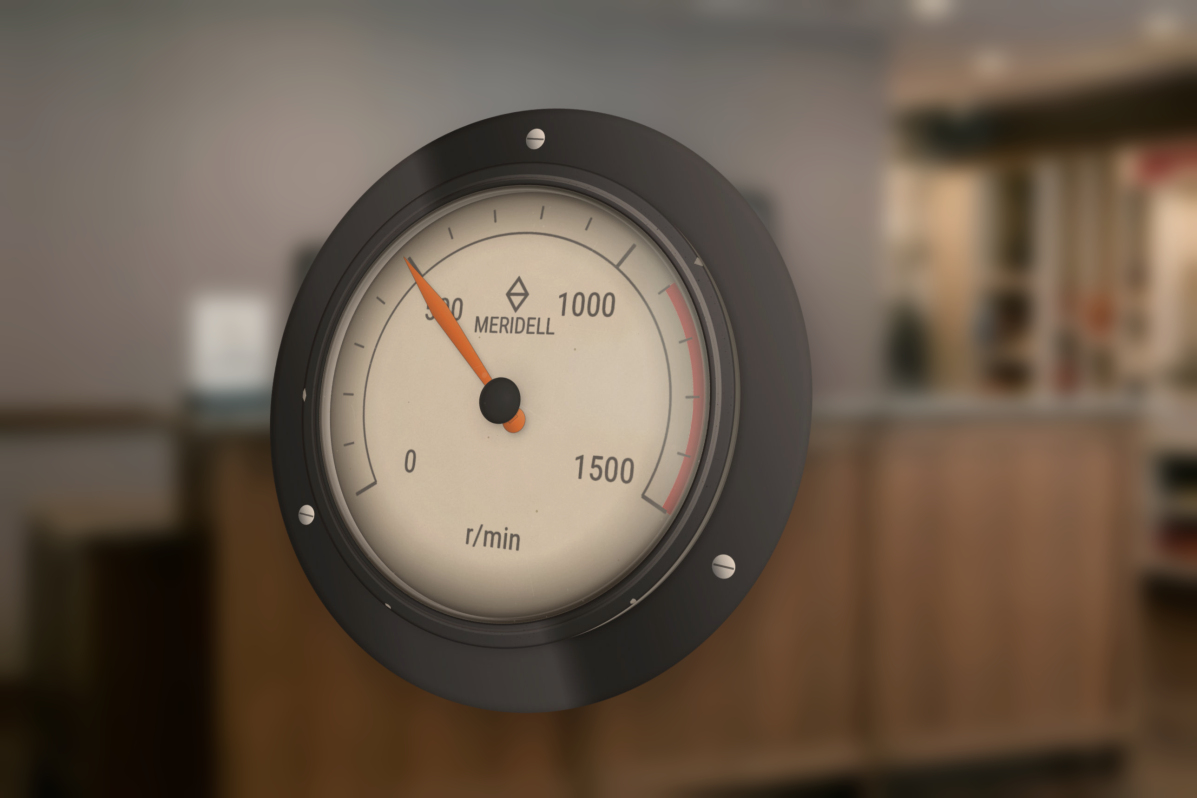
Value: 500 rpm
